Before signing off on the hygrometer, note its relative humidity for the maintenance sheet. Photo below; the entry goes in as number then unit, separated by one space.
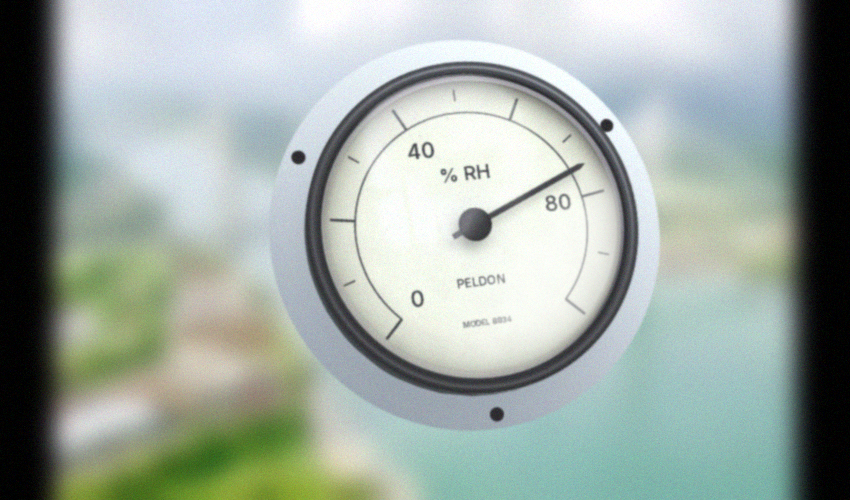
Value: 75 %
